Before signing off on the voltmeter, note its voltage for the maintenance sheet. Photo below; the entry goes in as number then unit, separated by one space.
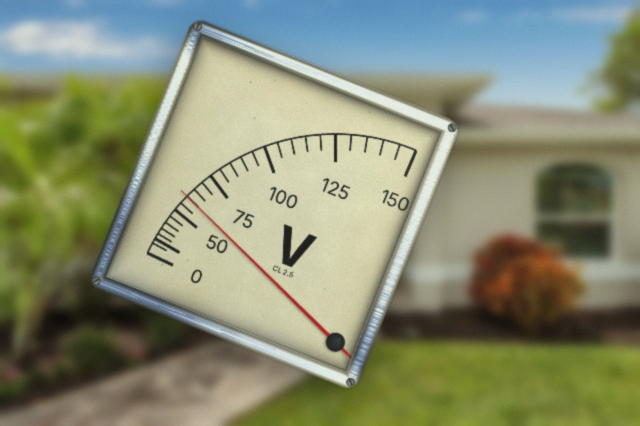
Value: 60 V
